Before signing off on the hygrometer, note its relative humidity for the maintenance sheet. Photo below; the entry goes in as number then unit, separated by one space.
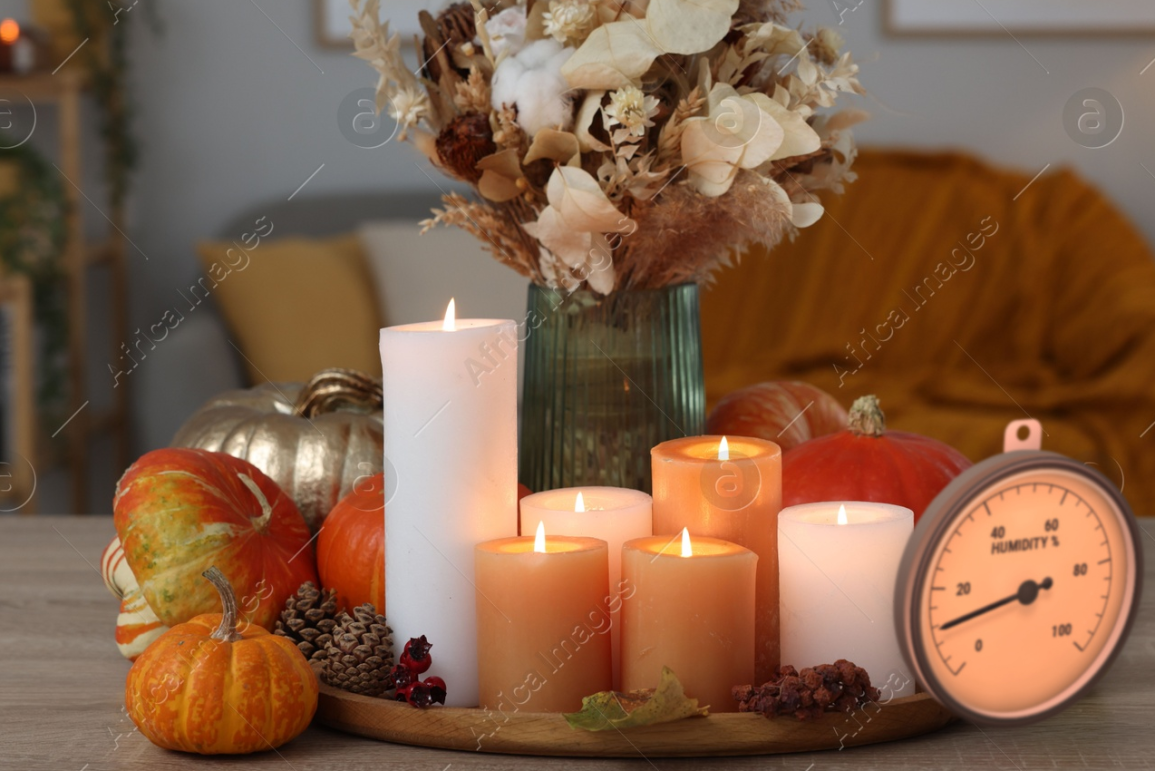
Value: 12 %
